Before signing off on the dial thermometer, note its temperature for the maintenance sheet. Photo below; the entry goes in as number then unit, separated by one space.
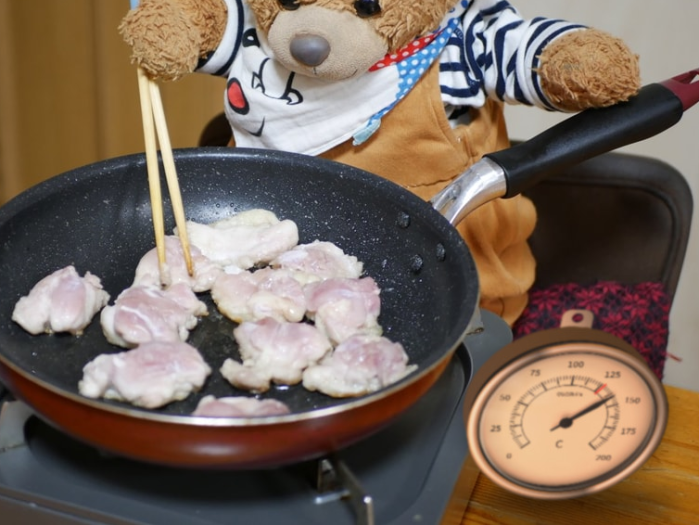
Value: 137.5 °C
